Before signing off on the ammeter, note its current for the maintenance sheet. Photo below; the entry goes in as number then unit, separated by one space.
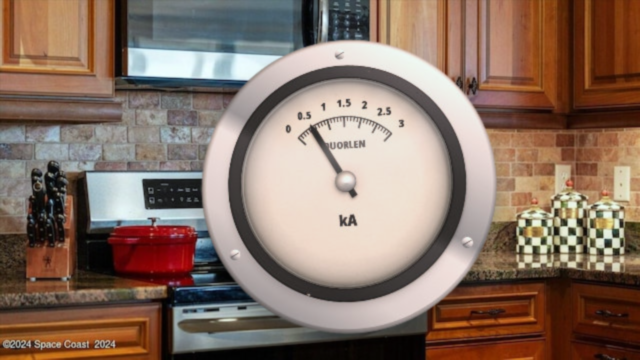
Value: 0.5 kA
